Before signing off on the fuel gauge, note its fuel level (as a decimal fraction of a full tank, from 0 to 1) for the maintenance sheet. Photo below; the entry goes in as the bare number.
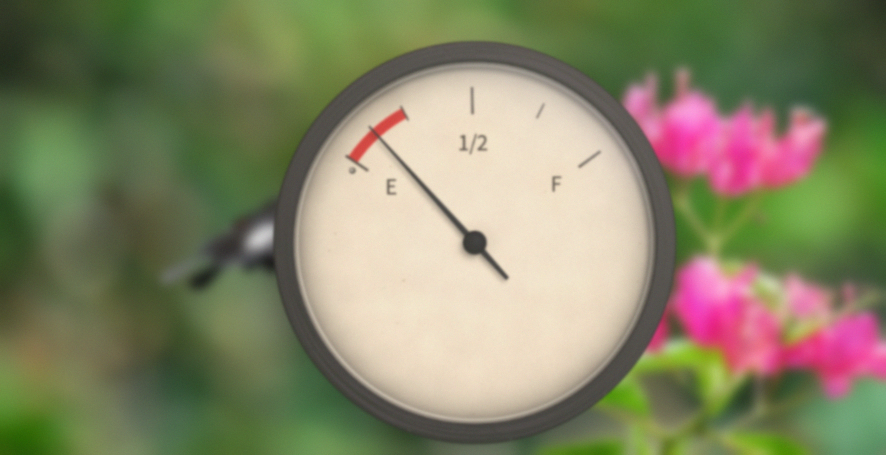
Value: 0.125
